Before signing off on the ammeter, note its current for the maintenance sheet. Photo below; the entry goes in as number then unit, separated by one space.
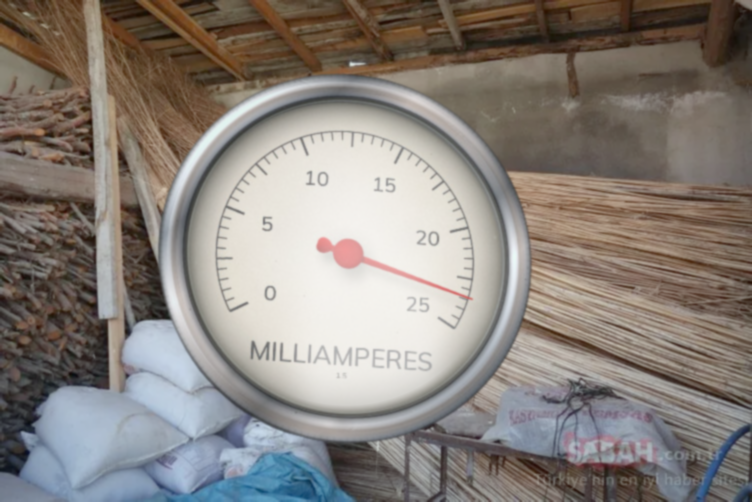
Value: 23.5 mA
